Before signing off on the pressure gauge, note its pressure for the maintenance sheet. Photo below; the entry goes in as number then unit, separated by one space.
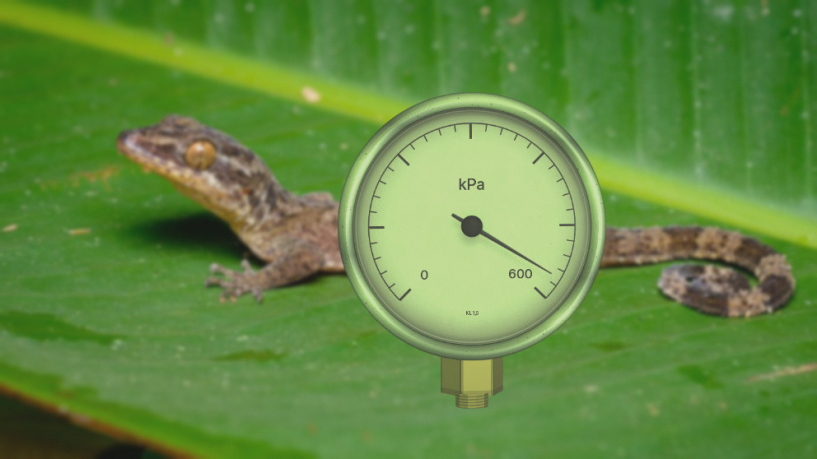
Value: 570 kPa
